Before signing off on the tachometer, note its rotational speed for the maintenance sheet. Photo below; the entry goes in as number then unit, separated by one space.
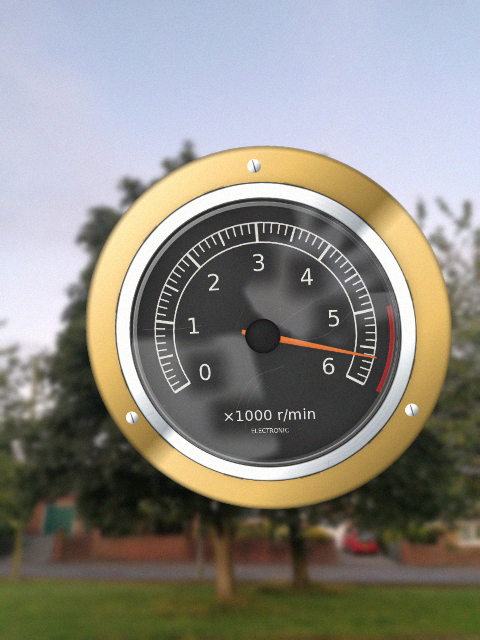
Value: 5600 rpm
